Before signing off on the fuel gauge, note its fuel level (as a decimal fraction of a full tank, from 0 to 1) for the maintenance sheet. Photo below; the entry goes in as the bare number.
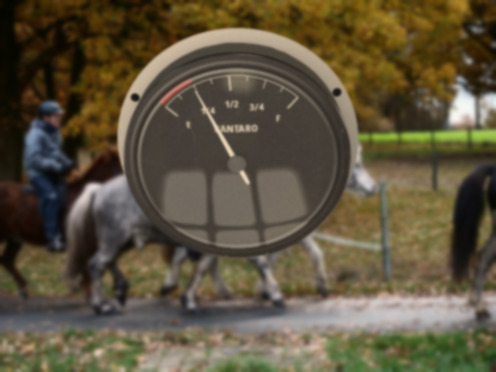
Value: 0.25
